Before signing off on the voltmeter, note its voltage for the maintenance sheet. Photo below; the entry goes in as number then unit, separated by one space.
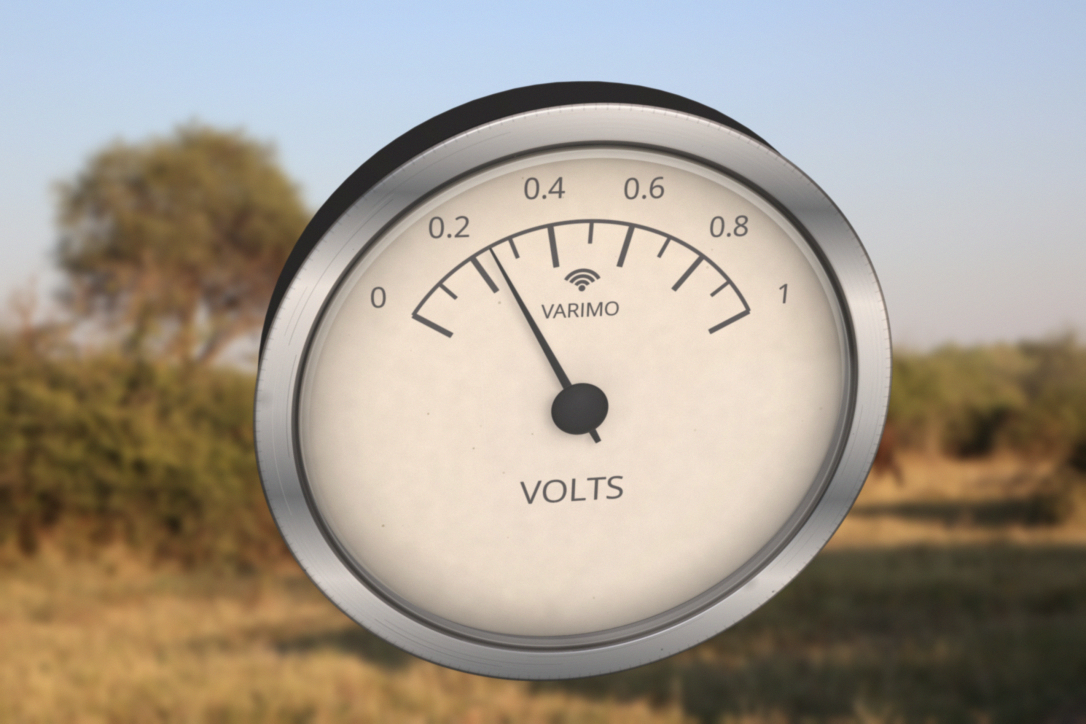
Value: 0.25 V
